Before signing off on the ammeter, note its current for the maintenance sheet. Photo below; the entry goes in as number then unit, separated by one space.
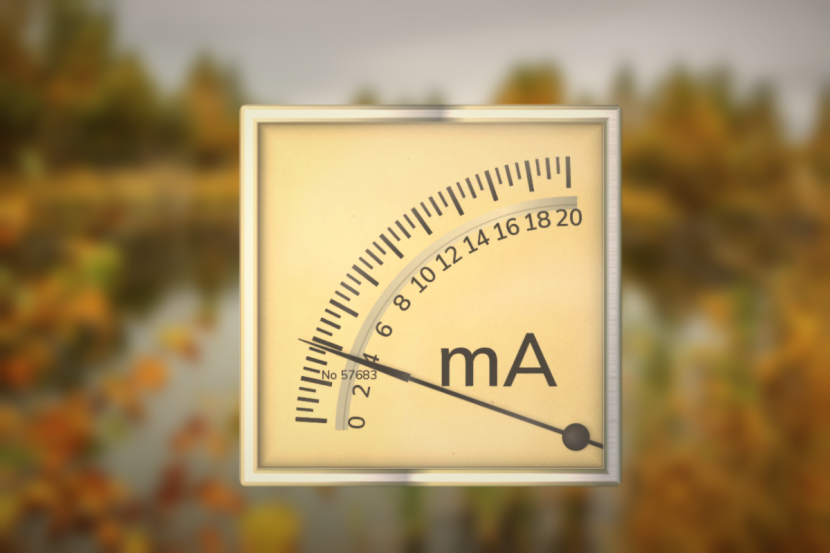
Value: 3.75 mA
